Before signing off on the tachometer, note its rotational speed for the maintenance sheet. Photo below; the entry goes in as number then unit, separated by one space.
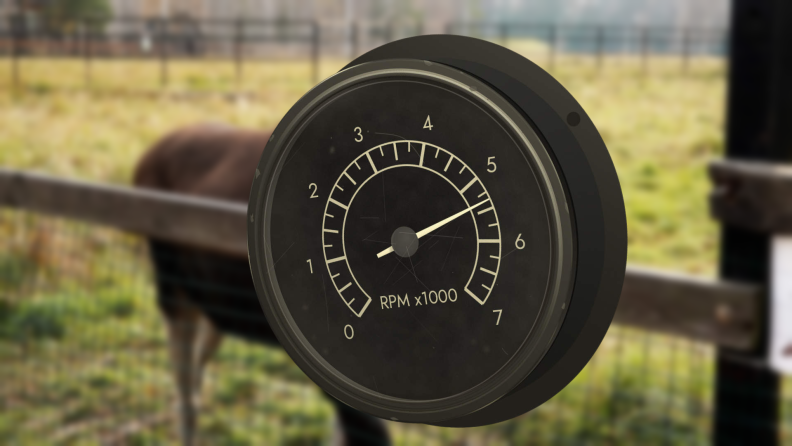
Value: 5375 rpm
